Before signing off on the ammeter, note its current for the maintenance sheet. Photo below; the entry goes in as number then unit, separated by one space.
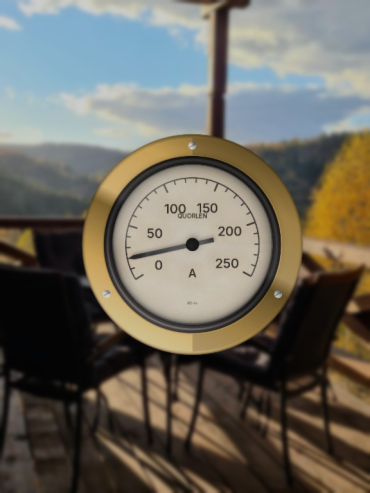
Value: 20 A
